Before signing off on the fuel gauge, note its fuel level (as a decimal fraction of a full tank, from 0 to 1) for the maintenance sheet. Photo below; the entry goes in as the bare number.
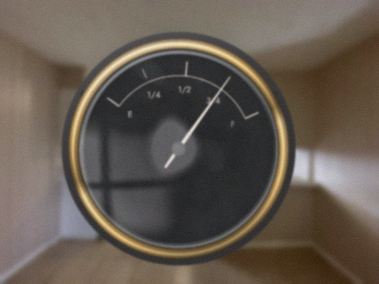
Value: 0.75
